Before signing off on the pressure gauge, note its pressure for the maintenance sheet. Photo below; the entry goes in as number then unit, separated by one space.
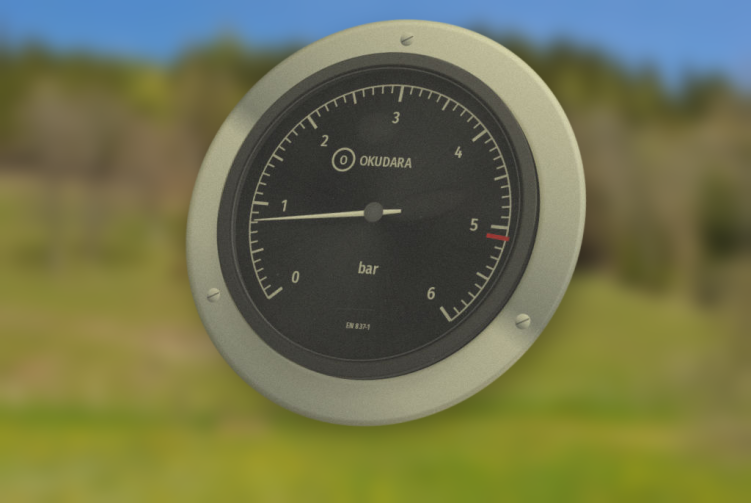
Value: 0.8 bar
